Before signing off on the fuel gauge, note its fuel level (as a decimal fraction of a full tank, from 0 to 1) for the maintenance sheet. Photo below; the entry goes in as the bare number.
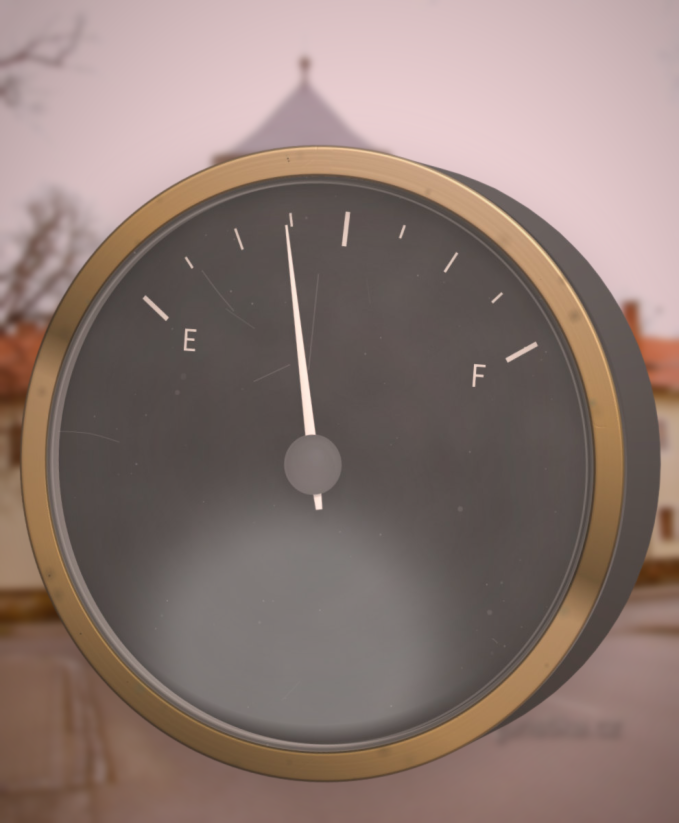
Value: 0.375
